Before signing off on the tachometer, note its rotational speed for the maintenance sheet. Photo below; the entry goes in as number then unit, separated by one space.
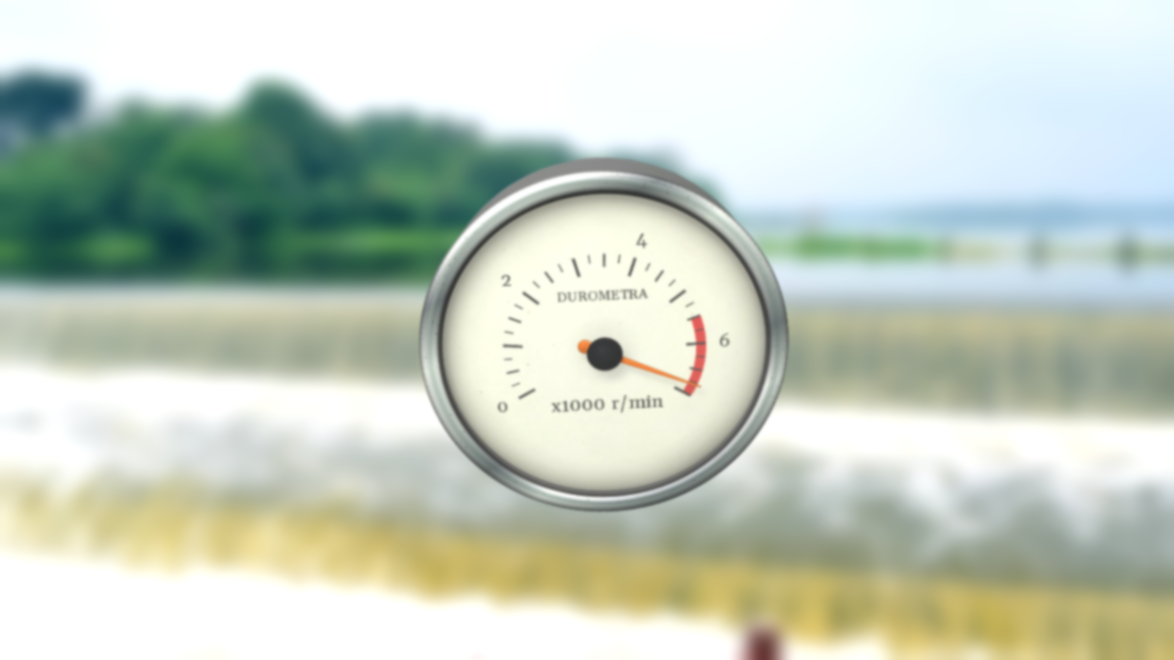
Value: 6750 rpm
